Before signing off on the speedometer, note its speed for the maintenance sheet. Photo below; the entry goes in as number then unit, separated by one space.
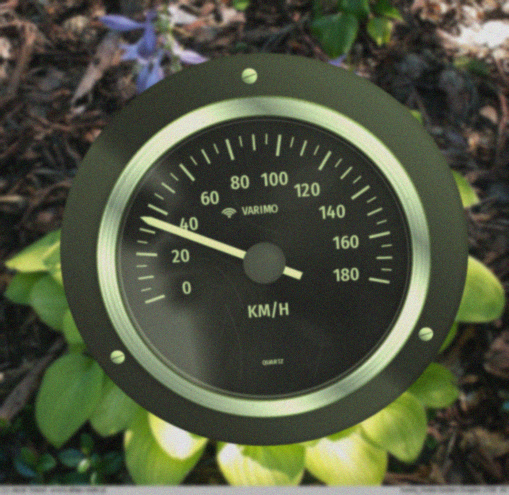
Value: 35 km/h
